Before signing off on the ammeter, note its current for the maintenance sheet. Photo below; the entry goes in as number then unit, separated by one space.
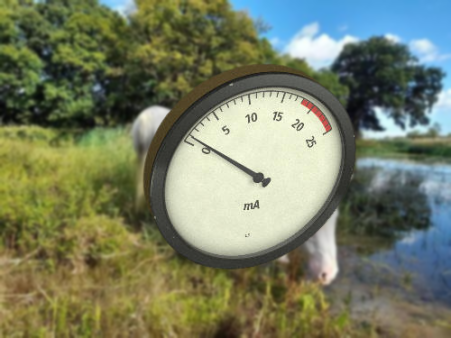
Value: 1 mA
